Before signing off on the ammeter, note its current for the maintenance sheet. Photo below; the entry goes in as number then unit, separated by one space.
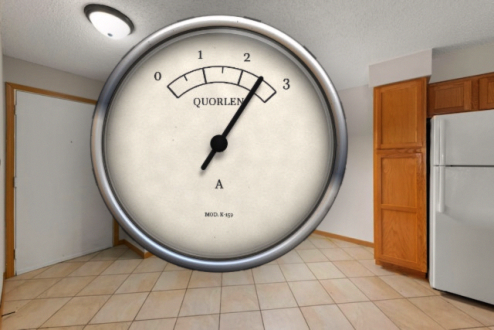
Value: 2.5 A
